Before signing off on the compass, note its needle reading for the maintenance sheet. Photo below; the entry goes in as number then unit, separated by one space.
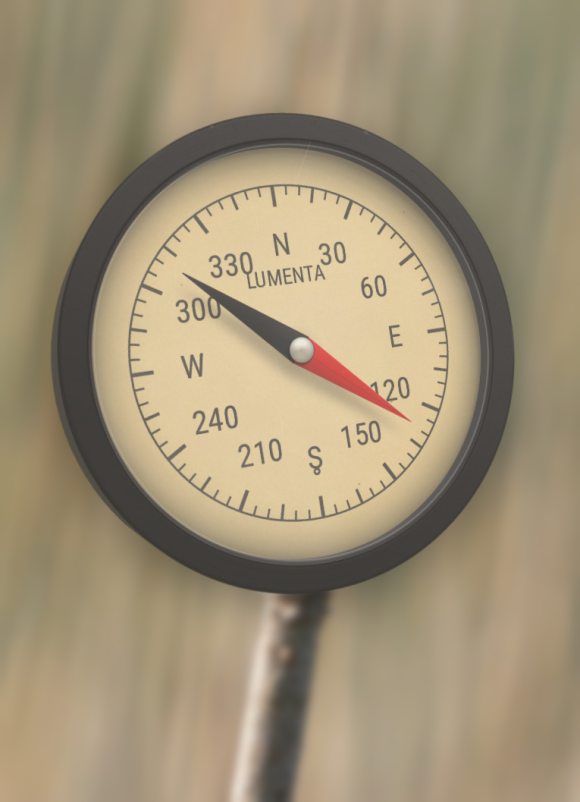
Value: 130 °
